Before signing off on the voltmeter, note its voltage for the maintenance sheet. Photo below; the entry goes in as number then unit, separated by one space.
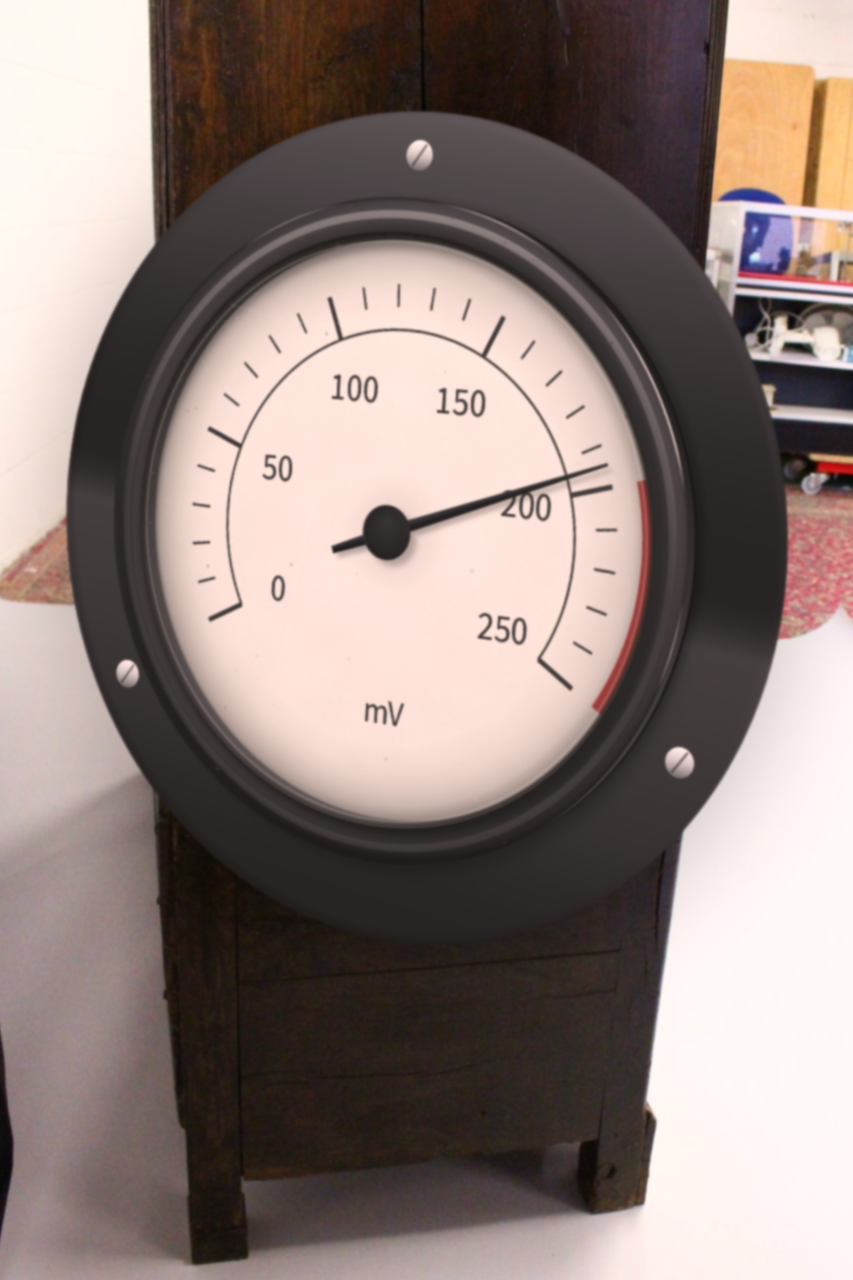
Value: 195 mV
